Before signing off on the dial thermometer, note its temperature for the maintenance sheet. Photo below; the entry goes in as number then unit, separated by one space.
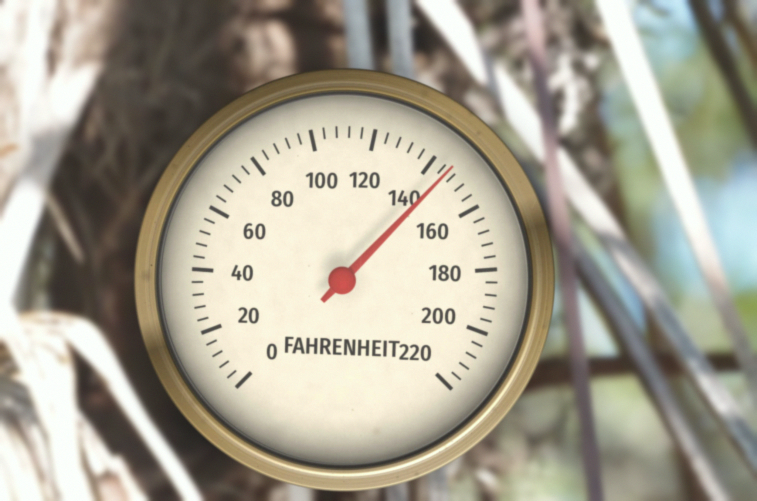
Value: 146 °F
